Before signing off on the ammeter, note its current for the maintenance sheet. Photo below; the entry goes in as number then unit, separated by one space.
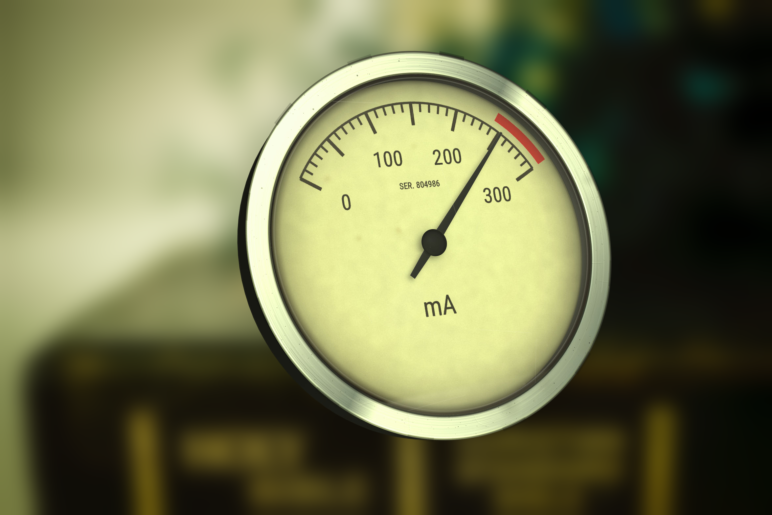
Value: 250 mA
